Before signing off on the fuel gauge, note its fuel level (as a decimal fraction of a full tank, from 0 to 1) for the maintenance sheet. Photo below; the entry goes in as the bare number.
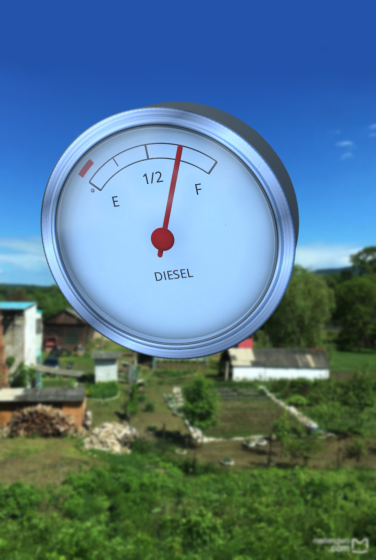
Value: 0.75
